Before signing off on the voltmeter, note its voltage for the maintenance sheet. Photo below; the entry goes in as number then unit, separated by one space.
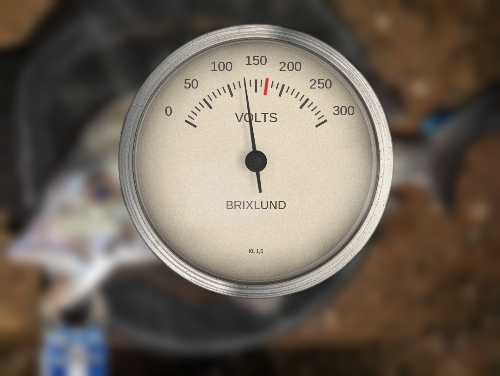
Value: 130 V
